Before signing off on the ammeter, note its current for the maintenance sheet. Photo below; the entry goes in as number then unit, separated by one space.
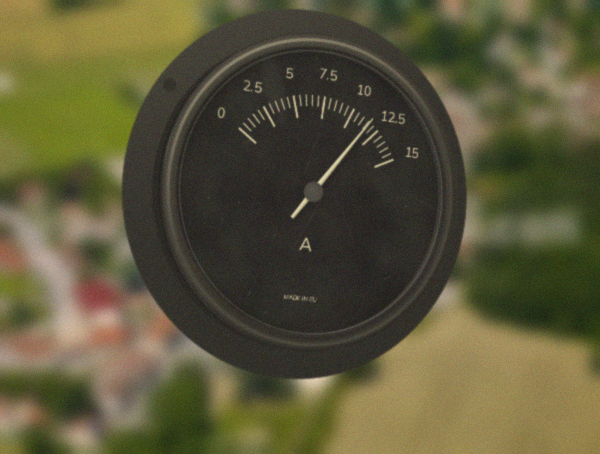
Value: 11.5 A
